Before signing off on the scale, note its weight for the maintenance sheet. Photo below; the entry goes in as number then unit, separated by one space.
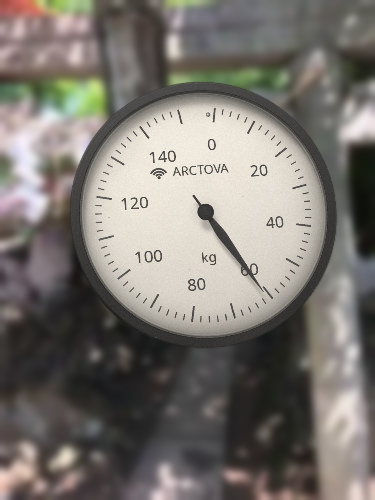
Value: 61 kg
